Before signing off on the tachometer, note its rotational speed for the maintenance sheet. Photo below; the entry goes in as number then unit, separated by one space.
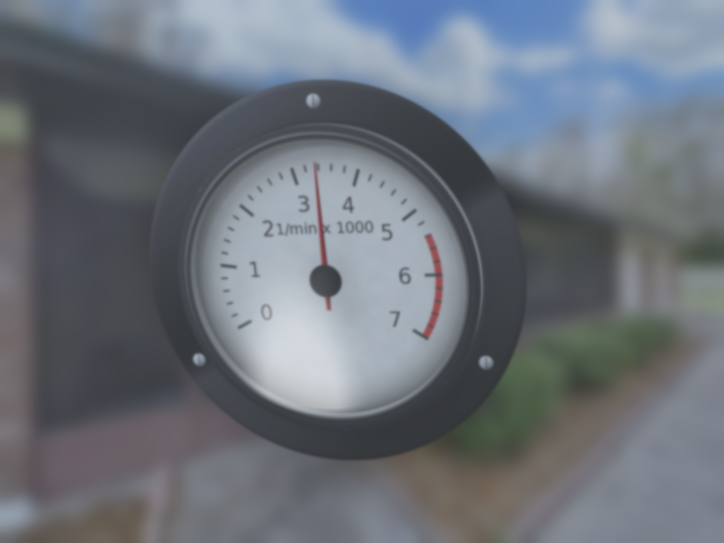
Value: 3400 rpm
